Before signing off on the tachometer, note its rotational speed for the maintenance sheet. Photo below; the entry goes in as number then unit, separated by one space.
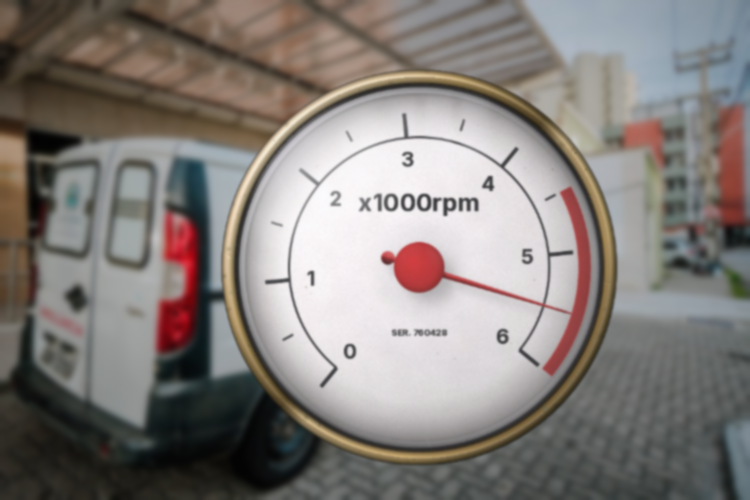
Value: 5500 rpm
